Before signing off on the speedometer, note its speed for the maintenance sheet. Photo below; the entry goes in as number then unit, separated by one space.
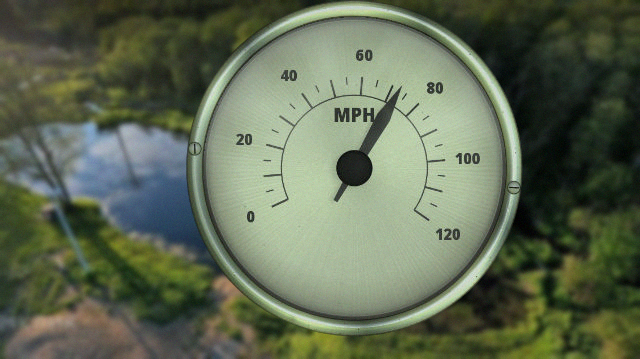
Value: 72.5 mph
